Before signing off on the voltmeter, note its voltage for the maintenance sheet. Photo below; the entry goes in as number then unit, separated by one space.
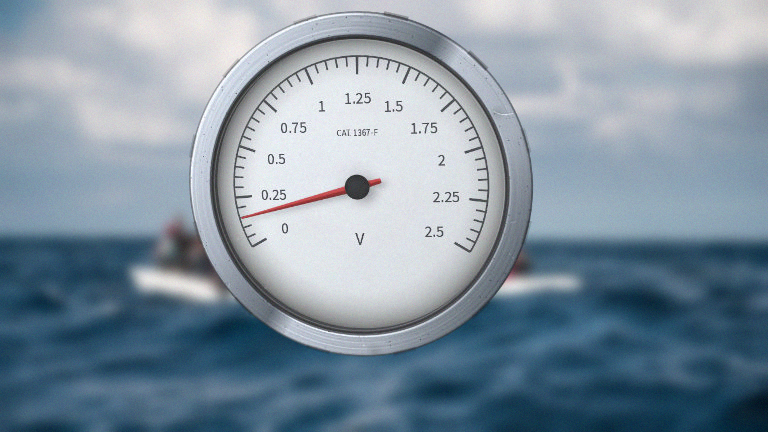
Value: 0.15 V
